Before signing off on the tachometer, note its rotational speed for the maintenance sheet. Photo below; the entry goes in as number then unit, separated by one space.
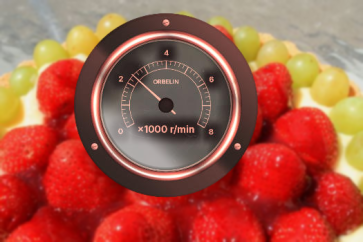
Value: 2400 rpm
